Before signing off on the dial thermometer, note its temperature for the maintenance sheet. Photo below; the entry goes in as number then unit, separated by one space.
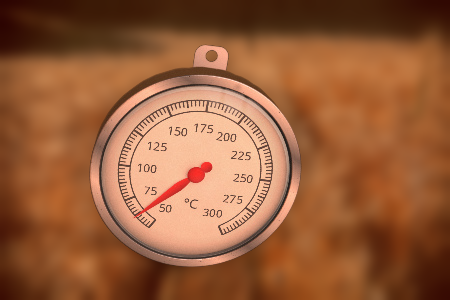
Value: 62.5 °C
